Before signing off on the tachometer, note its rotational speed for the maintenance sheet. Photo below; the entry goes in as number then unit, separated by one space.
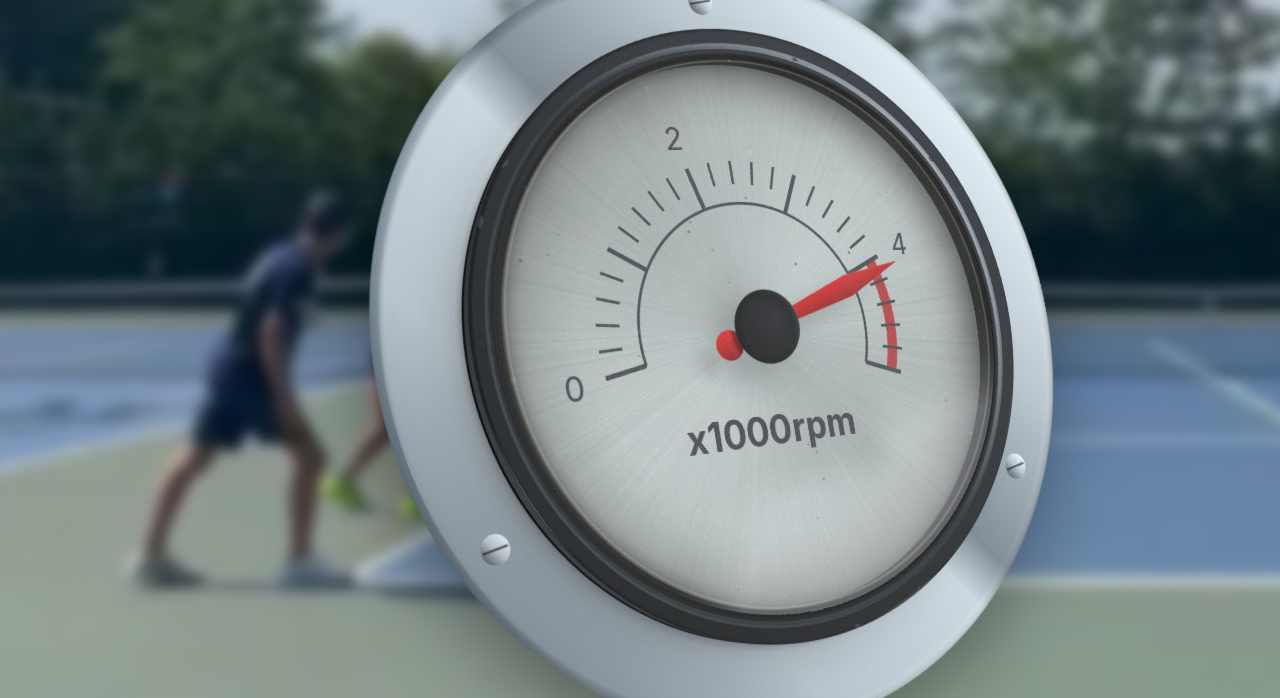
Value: 4100 rpm
